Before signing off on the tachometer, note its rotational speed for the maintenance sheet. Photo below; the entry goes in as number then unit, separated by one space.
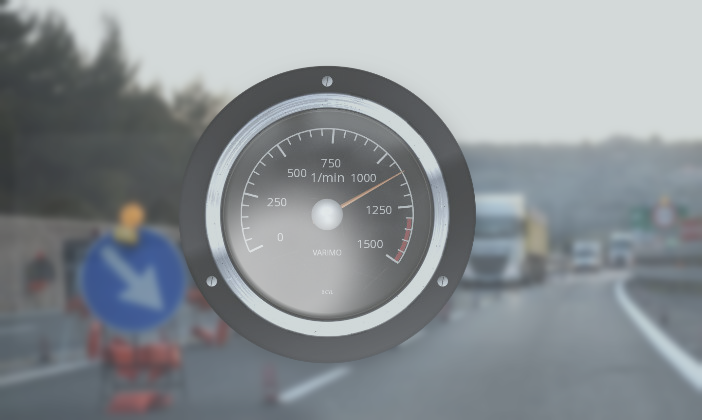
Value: 1100 rpm
